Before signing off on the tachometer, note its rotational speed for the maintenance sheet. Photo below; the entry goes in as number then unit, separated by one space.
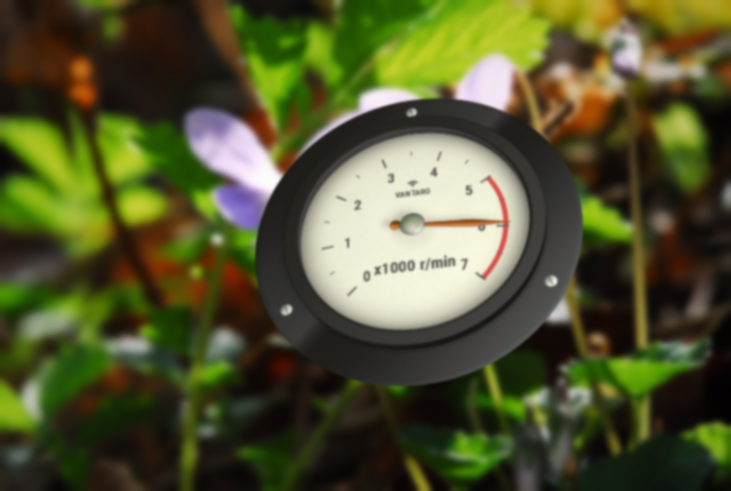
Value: 6000 rpm
